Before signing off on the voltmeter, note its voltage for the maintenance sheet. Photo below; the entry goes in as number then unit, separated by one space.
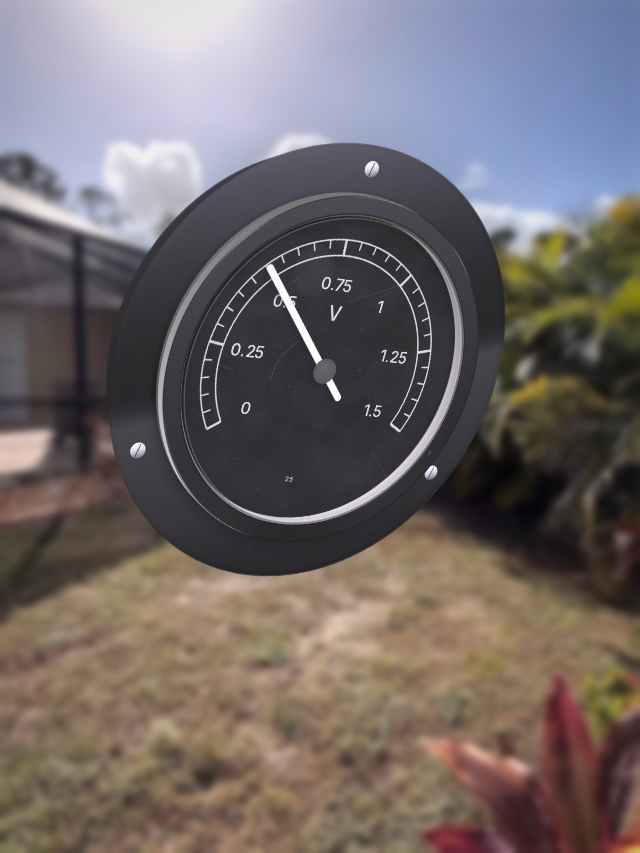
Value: 0.5 V
